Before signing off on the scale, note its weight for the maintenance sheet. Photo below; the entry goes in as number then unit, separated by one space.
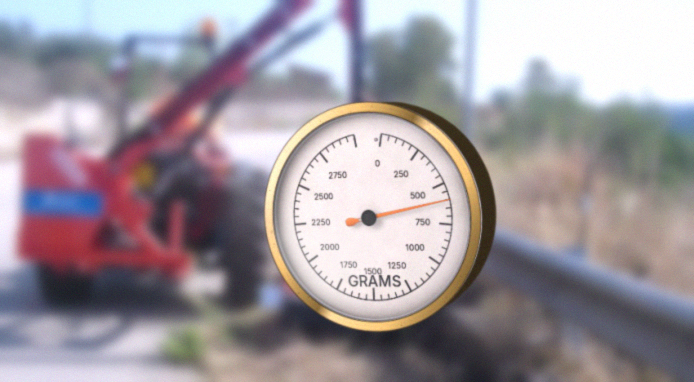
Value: 600 g
